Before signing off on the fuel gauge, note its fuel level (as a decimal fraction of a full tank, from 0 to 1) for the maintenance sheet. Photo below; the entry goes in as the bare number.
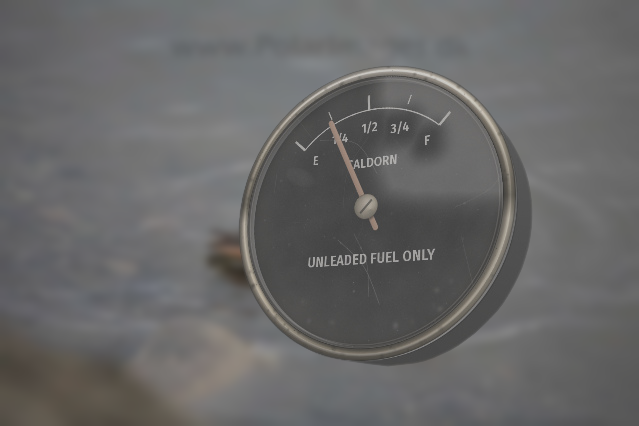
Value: 0.25
